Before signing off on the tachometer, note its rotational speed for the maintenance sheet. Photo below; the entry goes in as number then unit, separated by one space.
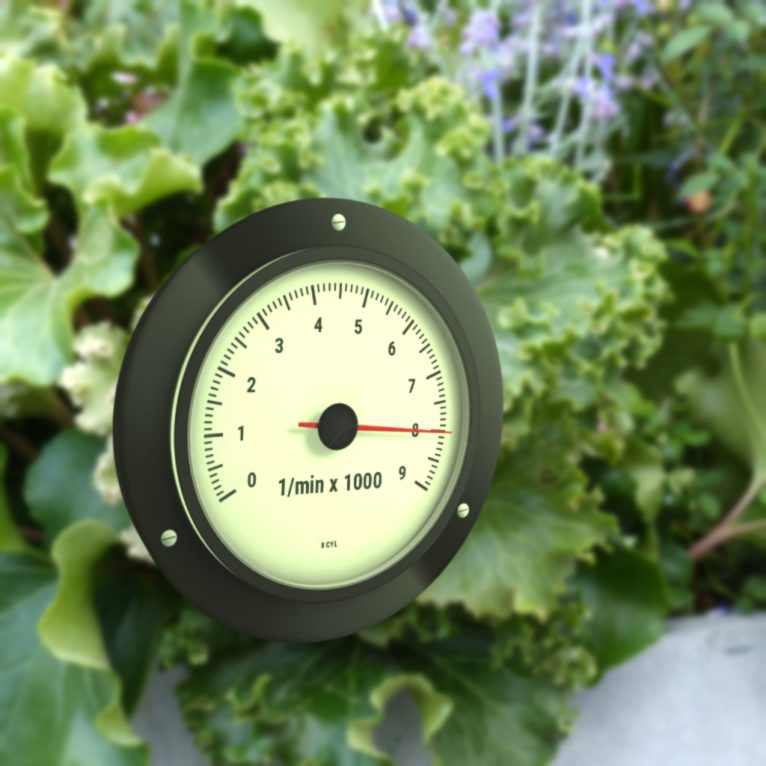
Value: 8000 rpm
